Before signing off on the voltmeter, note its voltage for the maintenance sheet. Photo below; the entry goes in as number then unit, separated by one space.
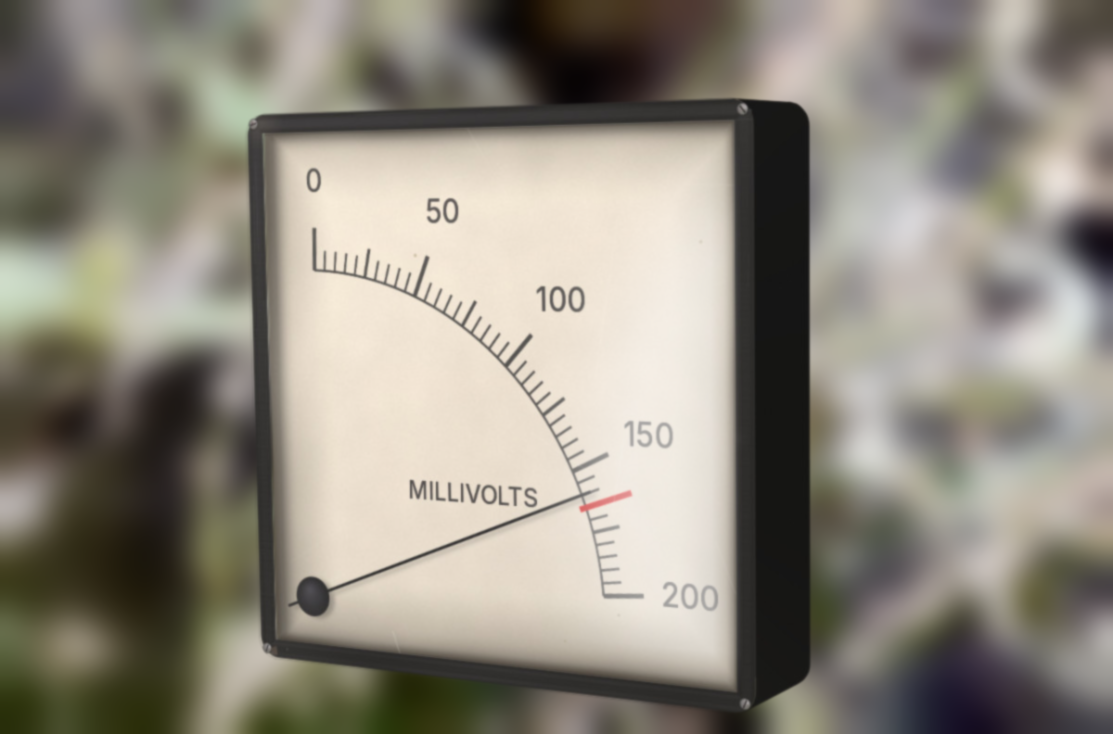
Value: 160 mV
